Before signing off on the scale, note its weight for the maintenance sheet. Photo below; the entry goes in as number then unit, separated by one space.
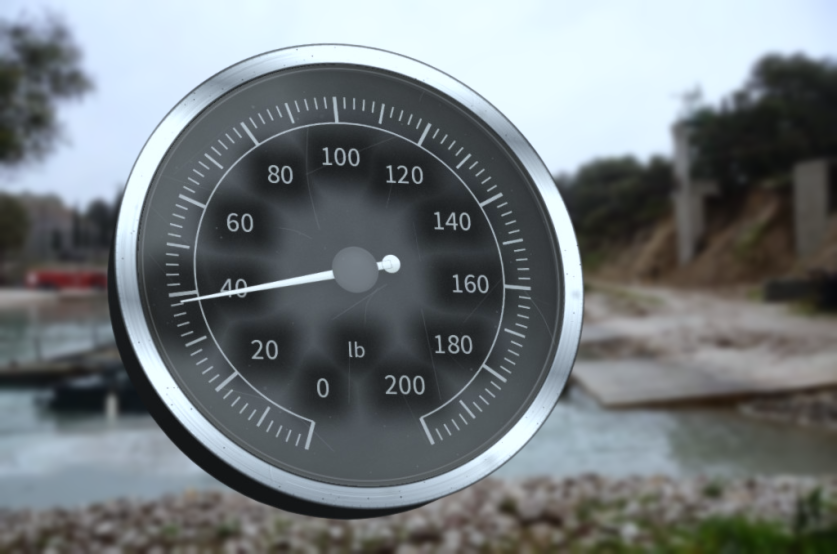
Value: 38 lb
